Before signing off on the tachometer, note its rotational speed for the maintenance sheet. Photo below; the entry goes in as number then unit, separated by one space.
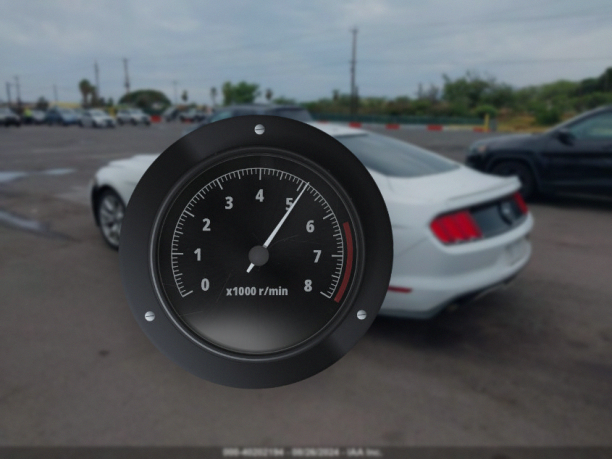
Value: 5100 rpm
